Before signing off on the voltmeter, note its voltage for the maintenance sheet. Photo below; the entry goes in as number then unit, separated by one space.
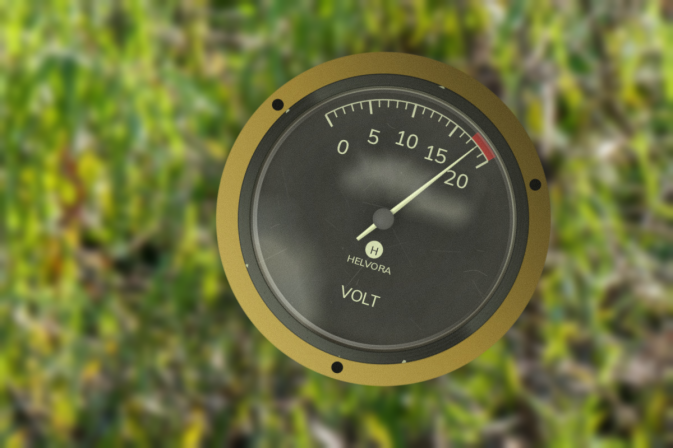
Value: 18 V
